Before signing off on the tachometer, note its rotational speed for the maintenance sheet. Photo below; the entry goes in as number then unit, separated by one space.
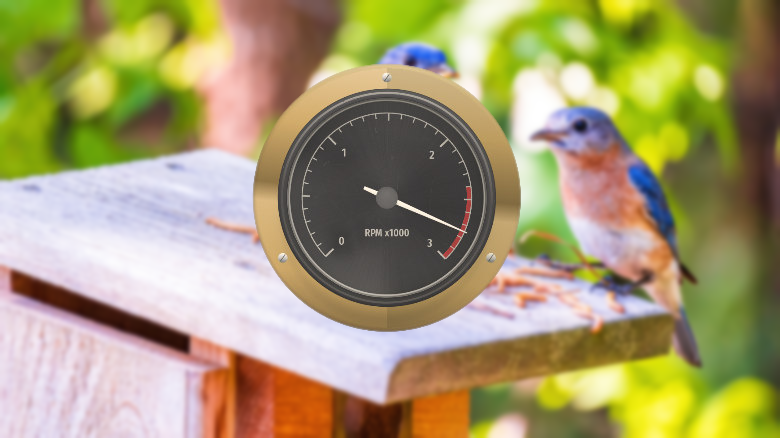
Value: 2750 rpm
